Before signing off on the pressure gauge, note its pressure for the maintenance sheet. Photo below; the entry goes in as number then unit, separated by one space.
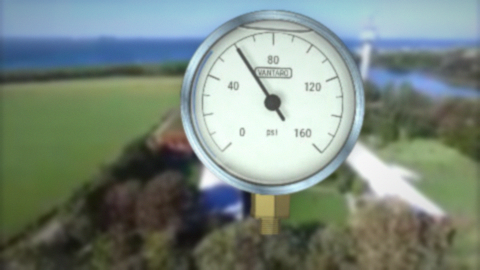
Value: 60 psi
